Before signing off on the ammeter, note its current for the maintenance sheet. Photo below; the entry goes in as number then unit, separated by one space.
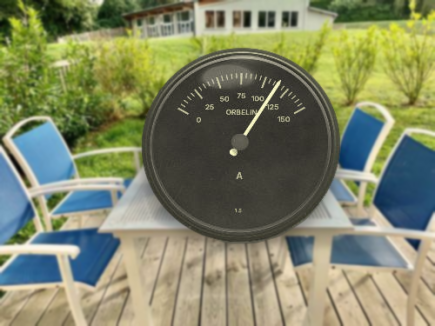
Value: 115 A
